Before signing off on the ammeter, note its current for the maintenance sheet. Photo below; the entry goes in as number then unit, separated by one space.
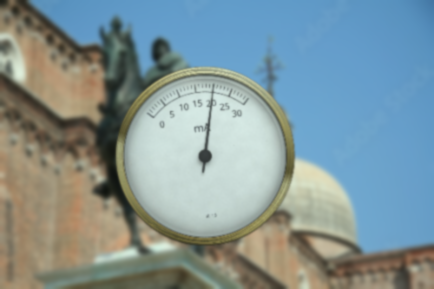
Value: 20 mA
